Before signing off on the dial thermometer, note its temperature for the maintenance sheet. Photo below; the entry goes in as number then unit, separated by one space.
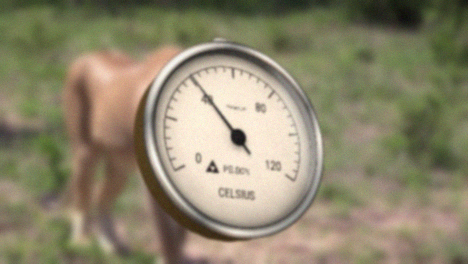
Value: 40 °C
